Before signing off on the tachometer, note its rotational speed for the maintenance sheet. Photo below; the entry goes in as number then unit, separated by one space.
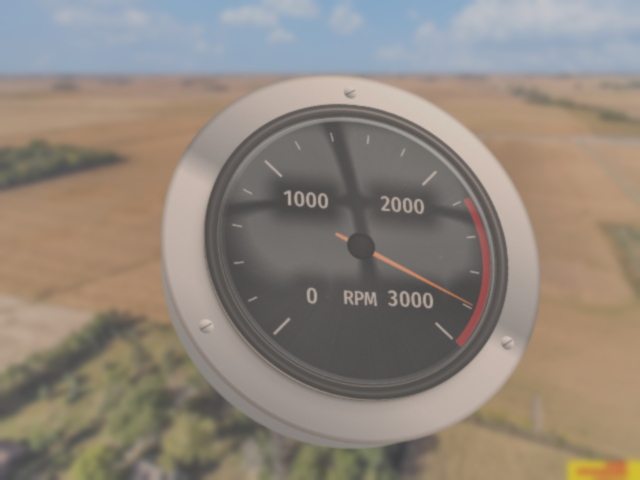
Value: 2800 rpm
